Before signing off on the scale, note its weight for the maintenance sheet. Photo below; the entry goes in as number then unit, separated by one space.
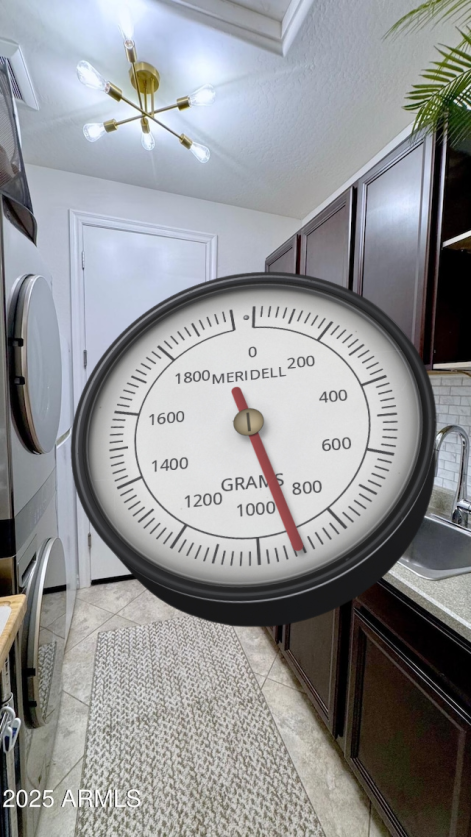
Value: 910 g
